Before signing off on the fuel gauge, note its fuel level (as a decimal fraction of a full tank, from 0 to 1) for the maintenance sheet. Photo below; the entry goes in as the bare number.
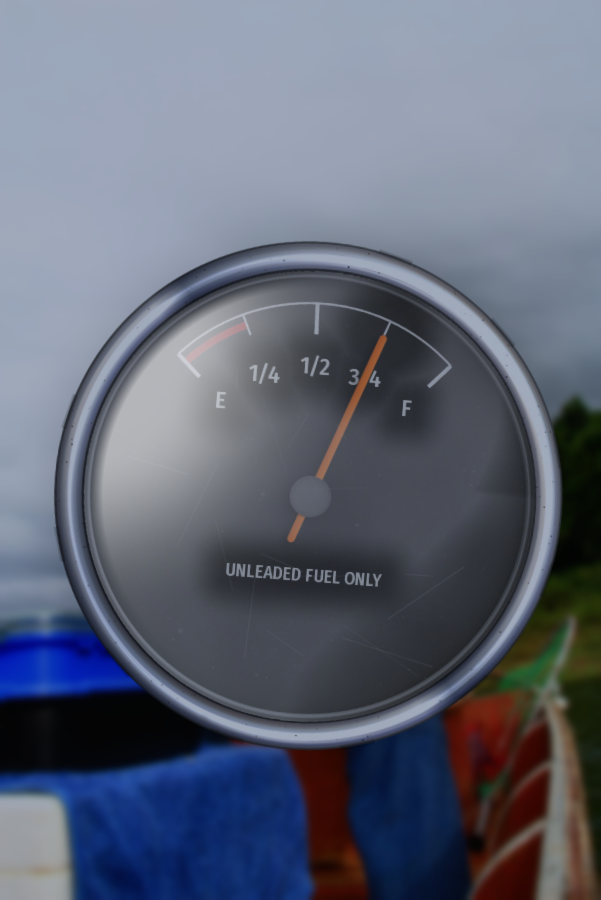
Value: 0.75
